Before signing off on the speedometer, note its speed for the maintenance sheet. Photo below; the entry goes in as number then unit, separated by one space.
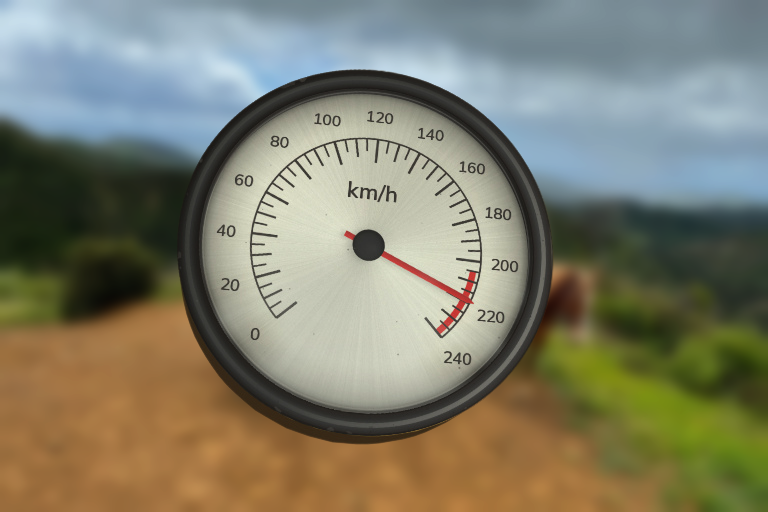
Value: 220 km/h
